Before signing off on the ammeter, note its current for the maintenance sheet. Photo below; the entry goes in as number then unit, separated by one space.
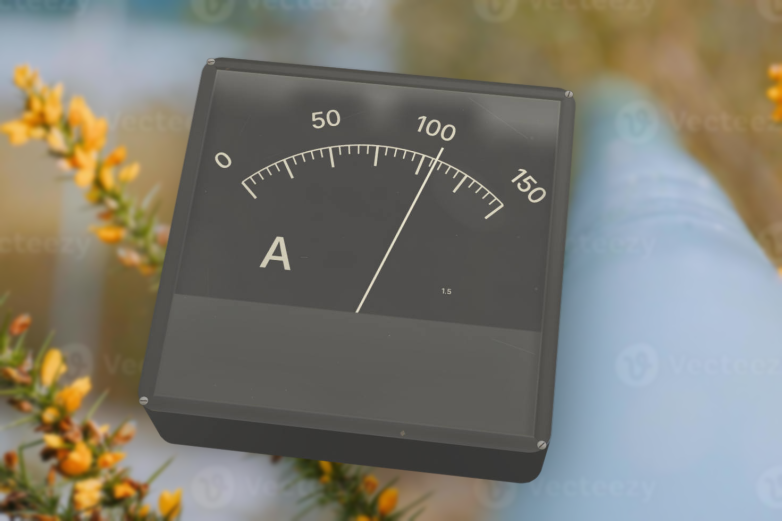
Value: 107.5 A
